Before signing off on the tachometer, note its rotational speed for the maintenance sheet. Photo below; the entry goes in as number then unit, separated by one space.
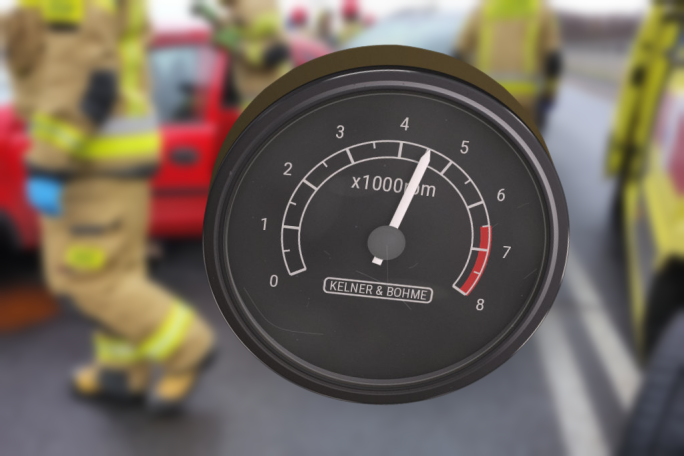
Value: 4500 rpm
